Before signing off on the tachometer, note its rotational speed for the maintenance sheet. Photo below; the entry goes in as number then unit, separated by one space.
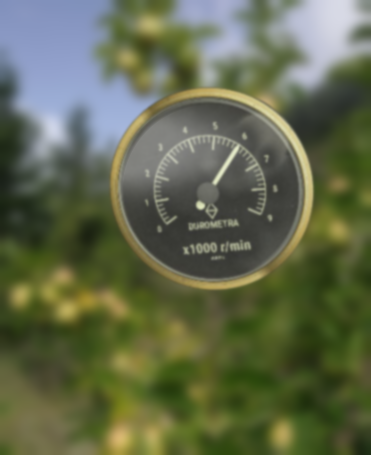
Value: 6000 rpm
